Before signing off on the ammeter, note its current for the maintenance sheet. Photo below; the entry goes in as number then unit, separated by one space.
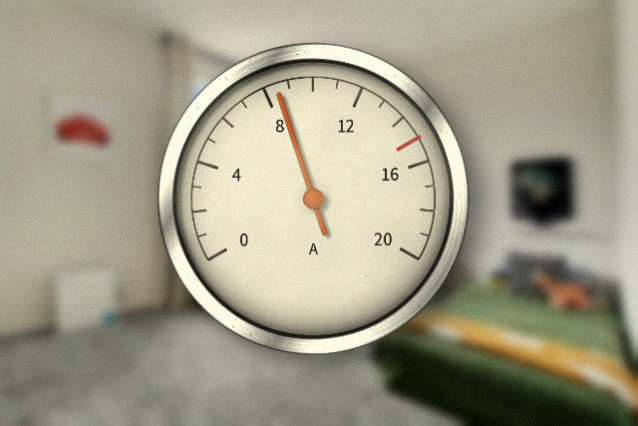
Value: 8.5 A
